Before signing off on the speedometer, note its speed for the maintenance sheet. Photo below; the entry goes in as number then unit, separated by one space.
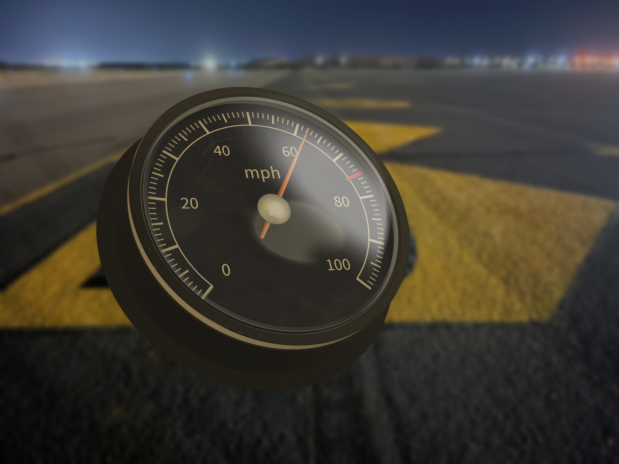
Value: 62 mph
